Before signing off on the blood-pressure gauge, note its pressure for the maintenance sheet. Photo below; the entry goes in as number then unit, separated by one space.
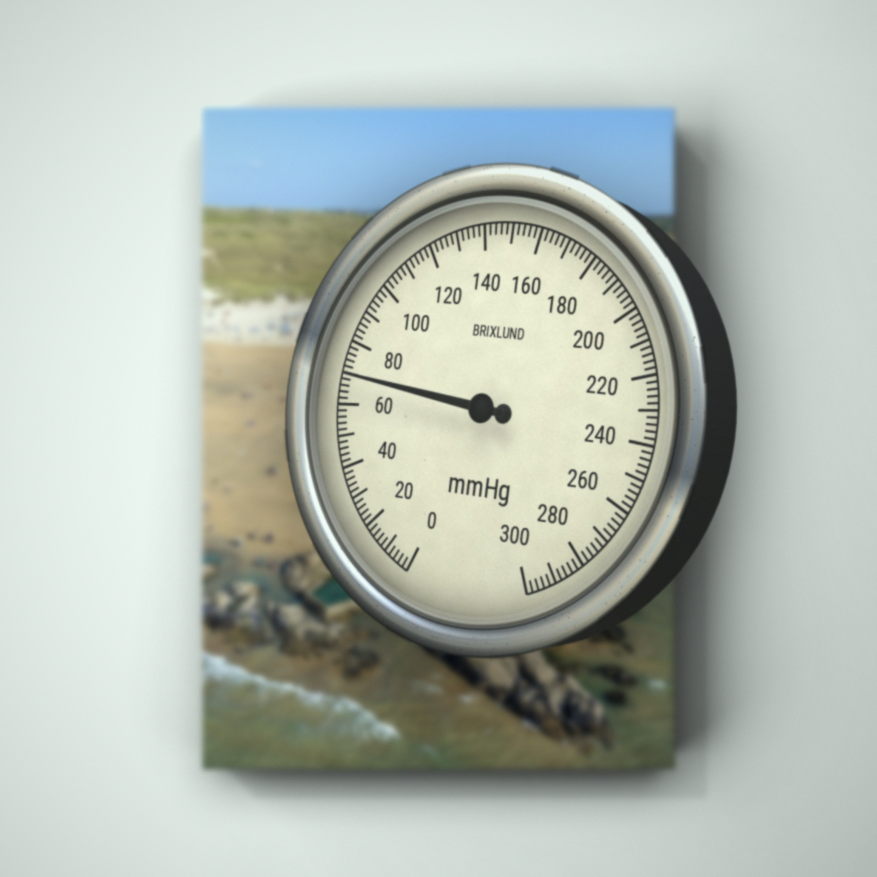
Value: 70 mmHg
